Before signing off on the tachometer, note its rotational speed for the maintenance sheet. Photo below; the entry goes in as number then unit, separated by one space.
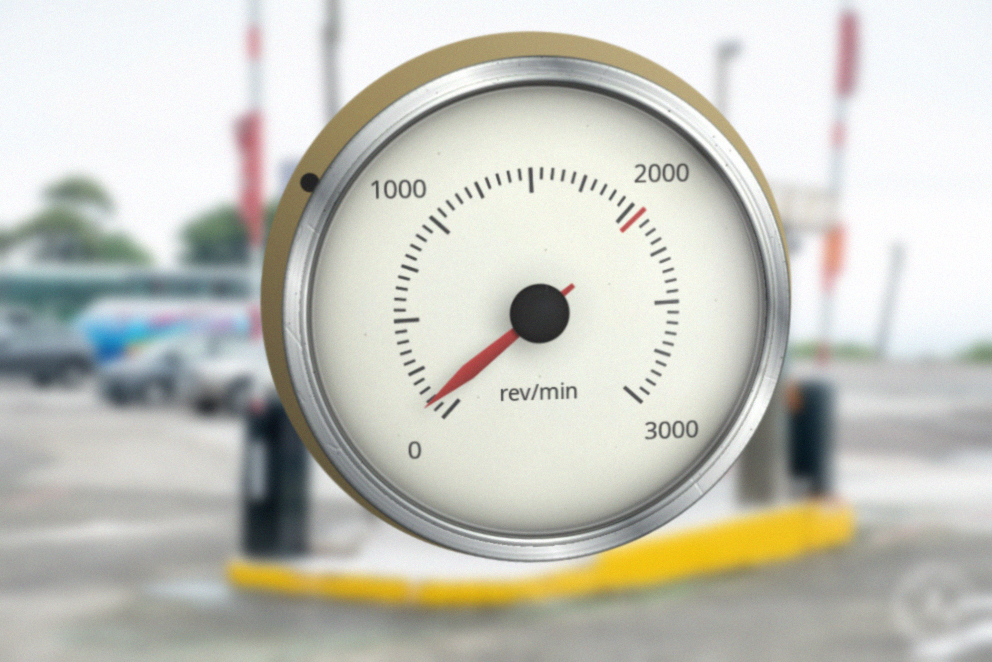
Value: 100 rpm
